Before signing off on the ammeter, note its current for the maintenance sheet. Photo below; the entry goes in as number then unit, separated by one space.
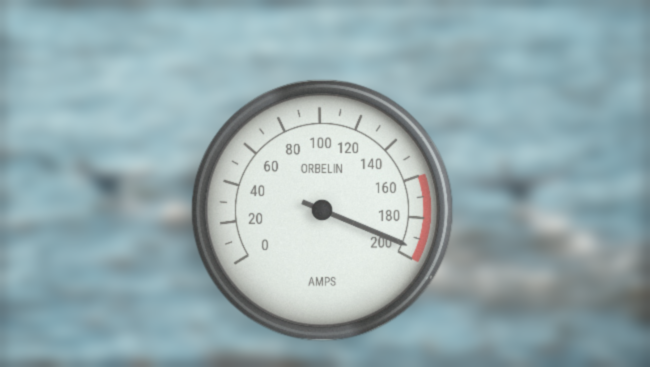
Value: 195 A
